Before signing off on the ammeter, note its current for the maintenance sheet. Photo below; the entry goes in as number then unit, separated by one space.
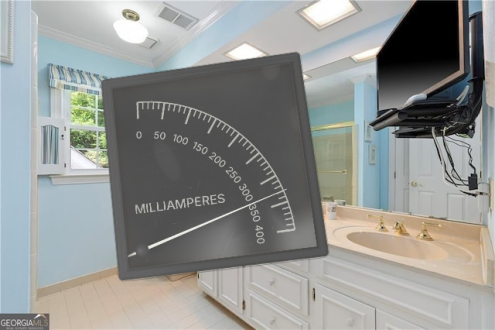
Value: 330 mA
